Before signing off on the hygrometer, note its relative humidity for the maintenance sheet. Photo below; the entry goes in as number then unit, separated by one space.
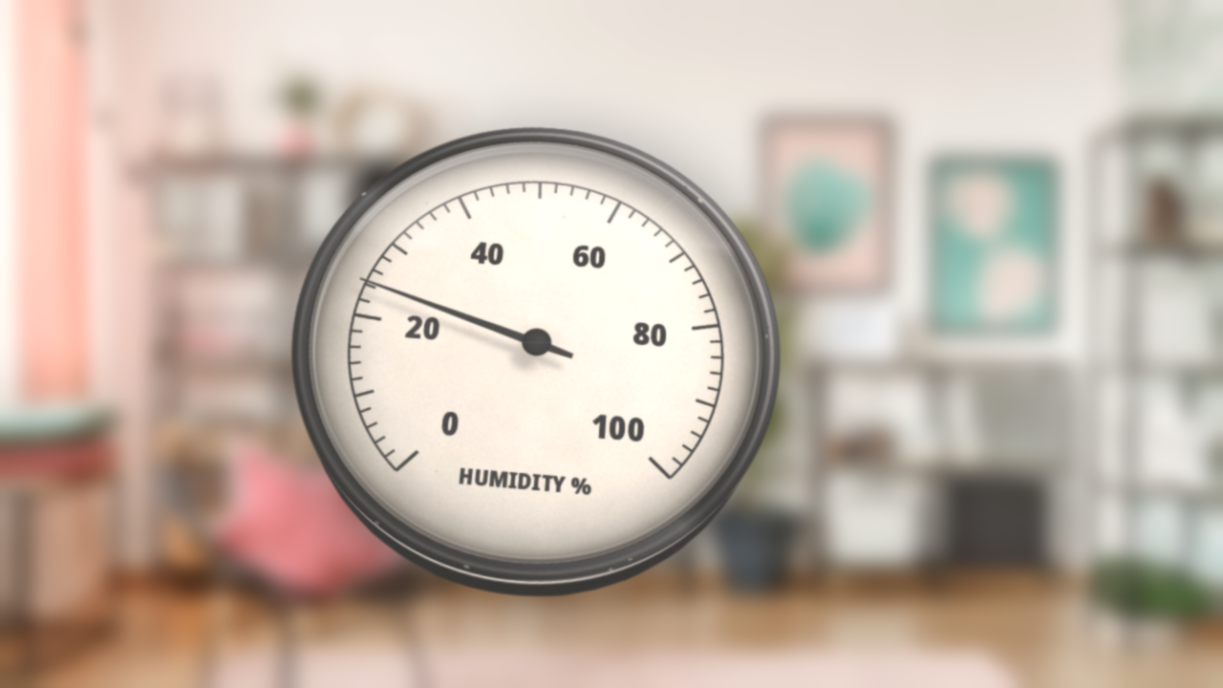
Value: 24 %
